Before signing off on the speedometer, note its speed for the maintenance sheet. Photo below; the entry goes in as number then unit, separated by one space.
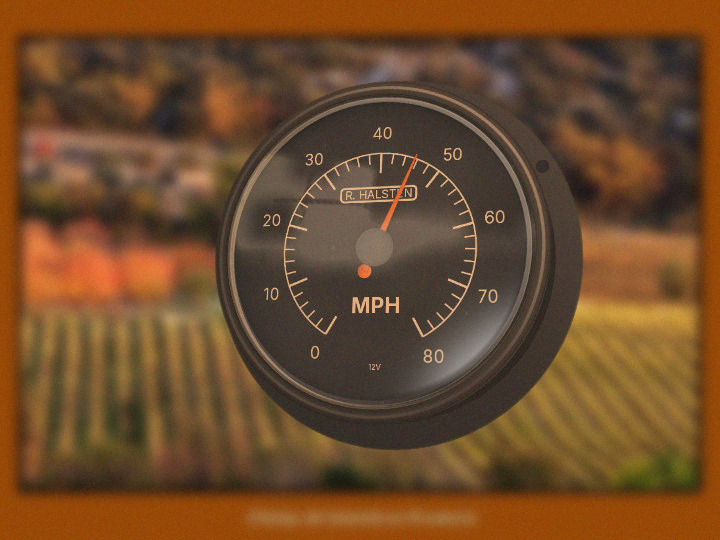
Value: 46 mph
